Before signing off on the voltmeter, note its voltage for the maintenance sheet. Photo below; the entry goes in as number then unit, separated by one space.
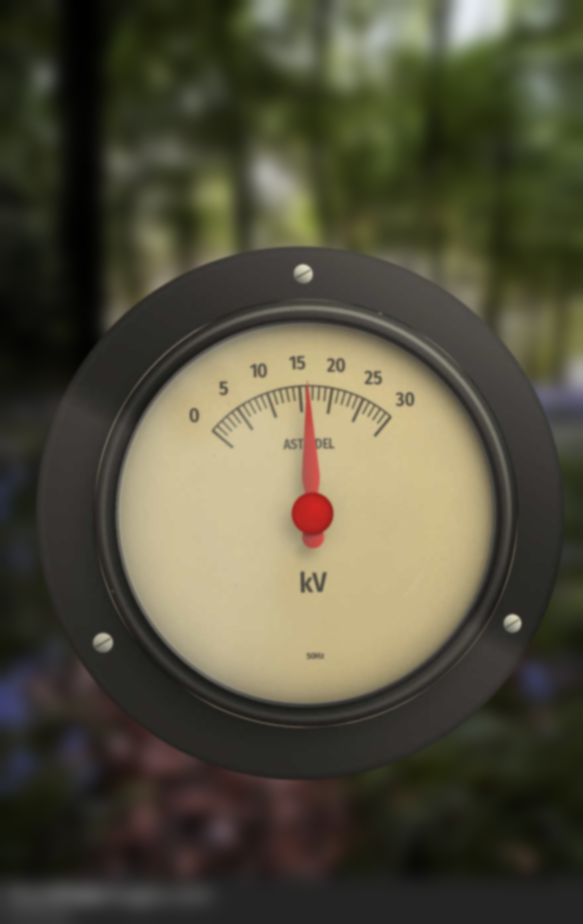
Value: 16 kV
